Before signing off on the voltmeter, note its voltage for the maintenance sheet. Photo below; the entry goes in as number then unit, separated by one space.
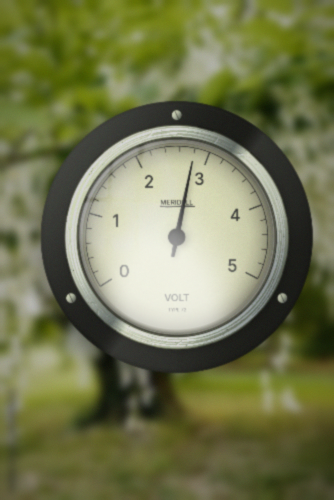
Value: 2.8 V
